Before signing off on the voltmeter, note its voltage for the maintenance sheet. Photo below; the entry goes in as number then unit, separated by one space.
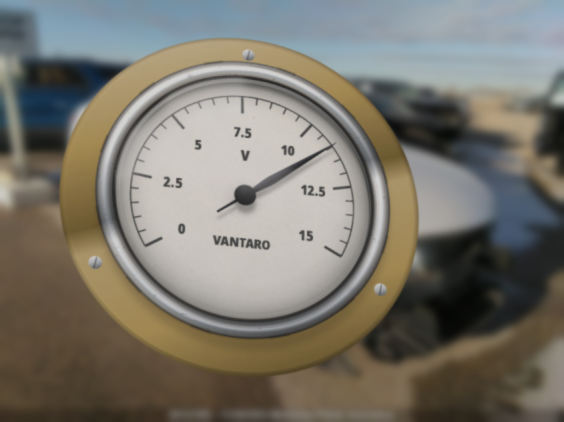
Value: 11 V
